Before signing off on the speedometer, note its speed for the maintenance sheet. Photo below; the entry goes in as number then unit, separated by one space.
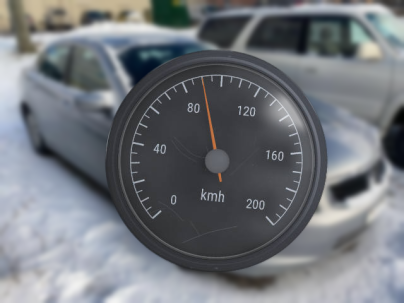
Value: 90 km/h
